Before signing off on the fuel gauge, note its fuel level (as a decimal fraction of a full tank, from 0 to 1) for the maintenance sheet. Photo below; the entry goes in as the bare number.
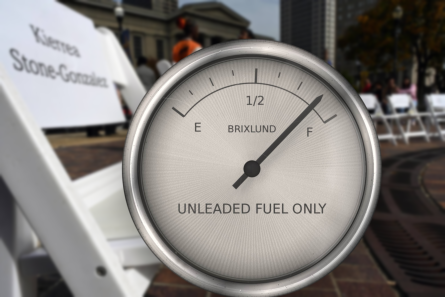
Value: 0.875
